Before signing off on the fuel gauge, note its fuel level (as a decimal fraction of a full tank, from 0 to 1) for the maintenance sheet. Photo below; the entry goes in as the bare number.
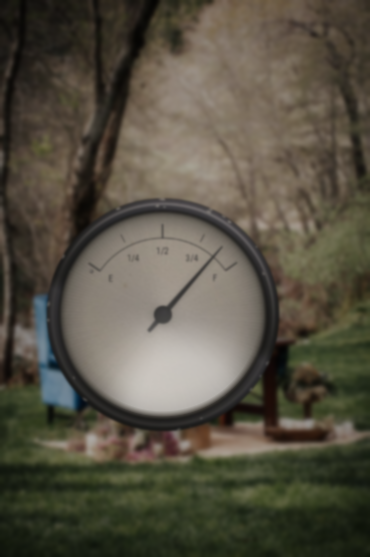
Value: 0.875
